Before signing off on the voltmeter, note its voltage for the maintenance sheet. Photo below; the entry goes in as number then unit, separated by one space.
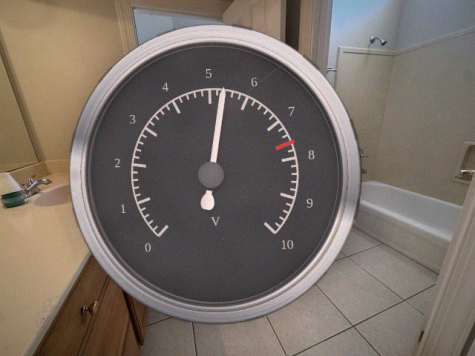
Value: 5.4 V
